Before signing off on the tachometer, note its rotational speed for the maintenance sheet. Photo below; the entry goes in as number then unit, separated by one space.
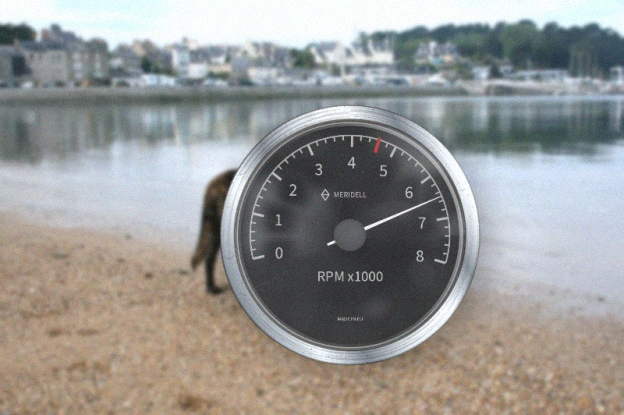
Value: 6500 rpm
